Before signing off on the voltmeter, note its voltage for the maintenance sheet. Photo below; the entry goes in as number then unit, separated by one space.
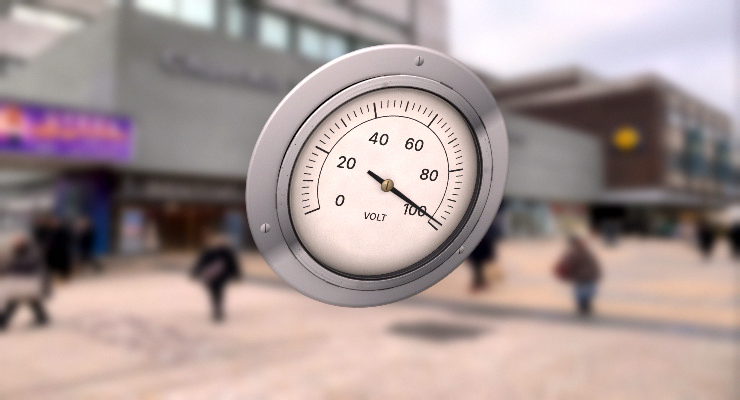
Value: 98 V
